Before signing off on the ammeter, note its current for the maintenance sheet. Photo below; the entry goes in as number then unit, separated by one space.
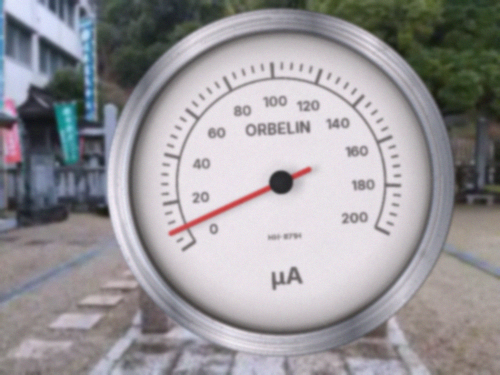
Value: 8 µA
